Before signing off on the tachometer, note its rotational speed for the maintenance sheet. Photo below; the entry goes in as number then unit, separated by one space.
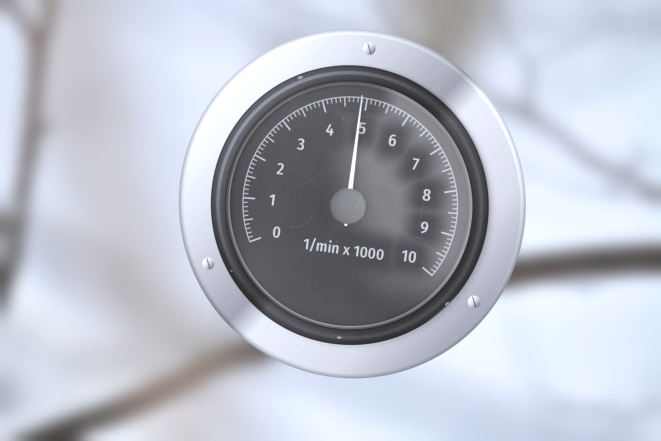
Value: 4900 rpm
